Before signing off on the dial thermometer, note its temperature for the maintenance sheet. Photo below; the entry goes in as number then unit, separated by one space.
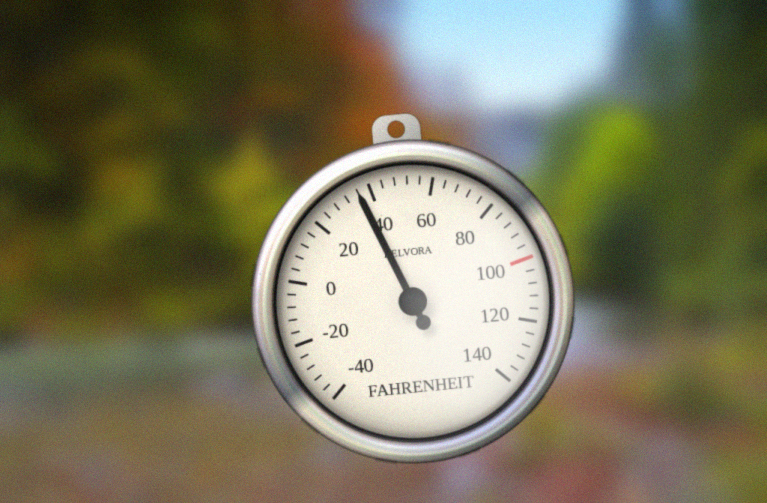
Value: 36 °F
